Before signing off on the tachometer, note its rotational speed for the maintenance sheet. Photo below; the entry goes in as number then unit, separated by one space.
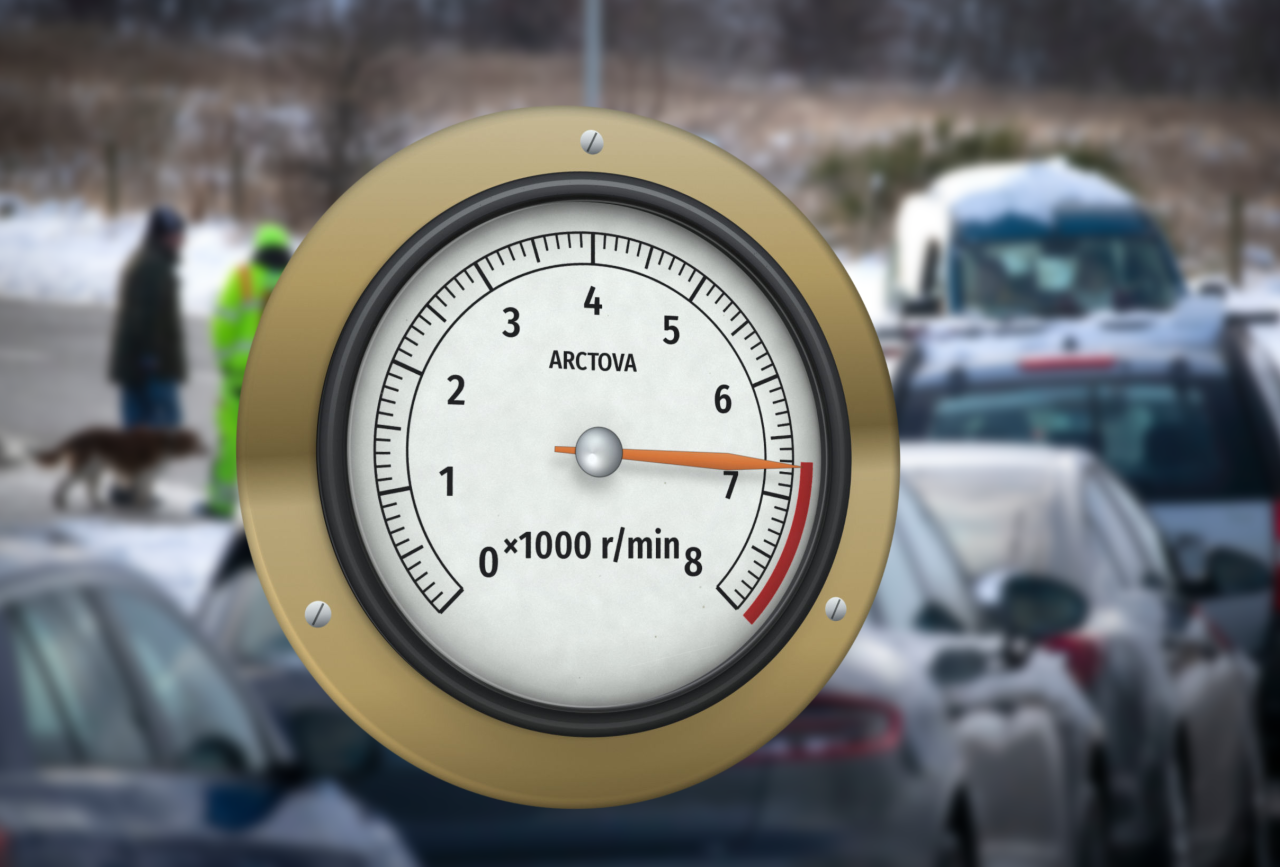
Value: 6750 rpm
